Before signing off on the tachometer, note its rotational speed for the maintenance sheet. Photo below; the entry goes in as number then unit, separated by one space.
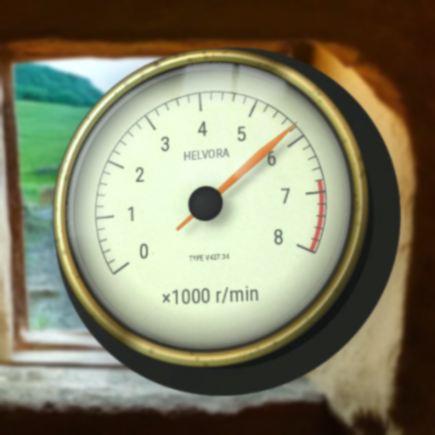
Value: 5800 rpm
